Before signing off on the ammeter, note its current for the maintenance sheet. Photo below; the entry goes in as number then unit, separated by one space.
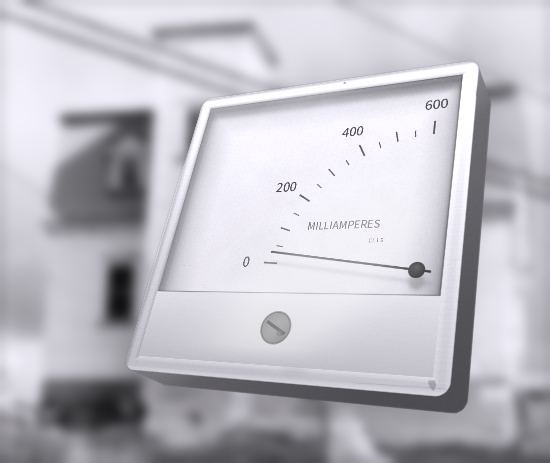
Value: 25 mA
